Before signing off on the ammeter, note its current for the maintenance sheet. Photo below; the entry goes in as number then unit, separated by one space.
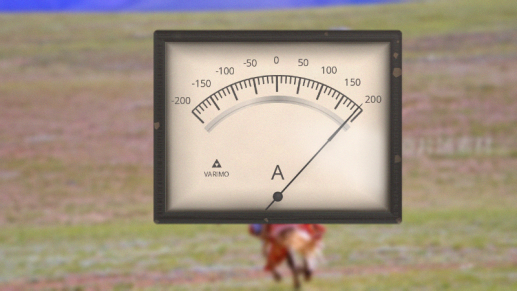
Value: 190 A
